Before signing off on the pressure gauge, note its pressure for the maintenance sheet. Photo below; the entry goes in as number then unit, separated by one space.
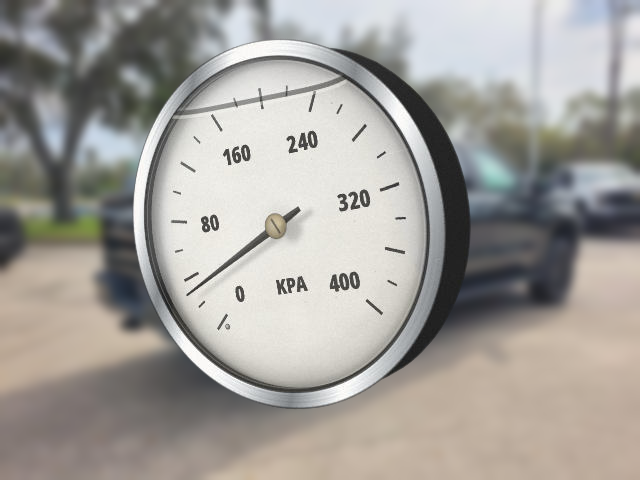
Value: 30 kPa
